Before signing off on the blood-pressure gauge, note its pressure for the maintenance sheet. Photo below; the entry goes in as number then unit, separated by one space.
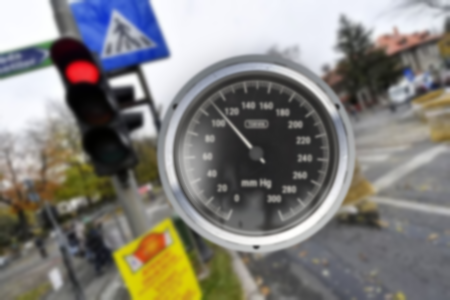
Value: 110 mmHg
